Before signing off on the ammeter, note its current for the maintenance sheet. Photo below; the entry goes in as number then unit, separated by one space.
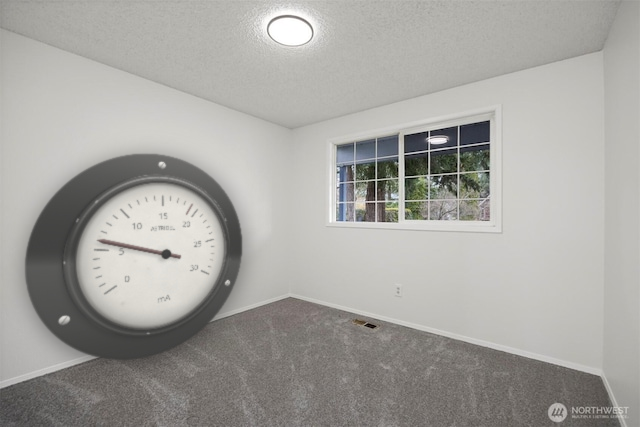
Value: 6 mA
